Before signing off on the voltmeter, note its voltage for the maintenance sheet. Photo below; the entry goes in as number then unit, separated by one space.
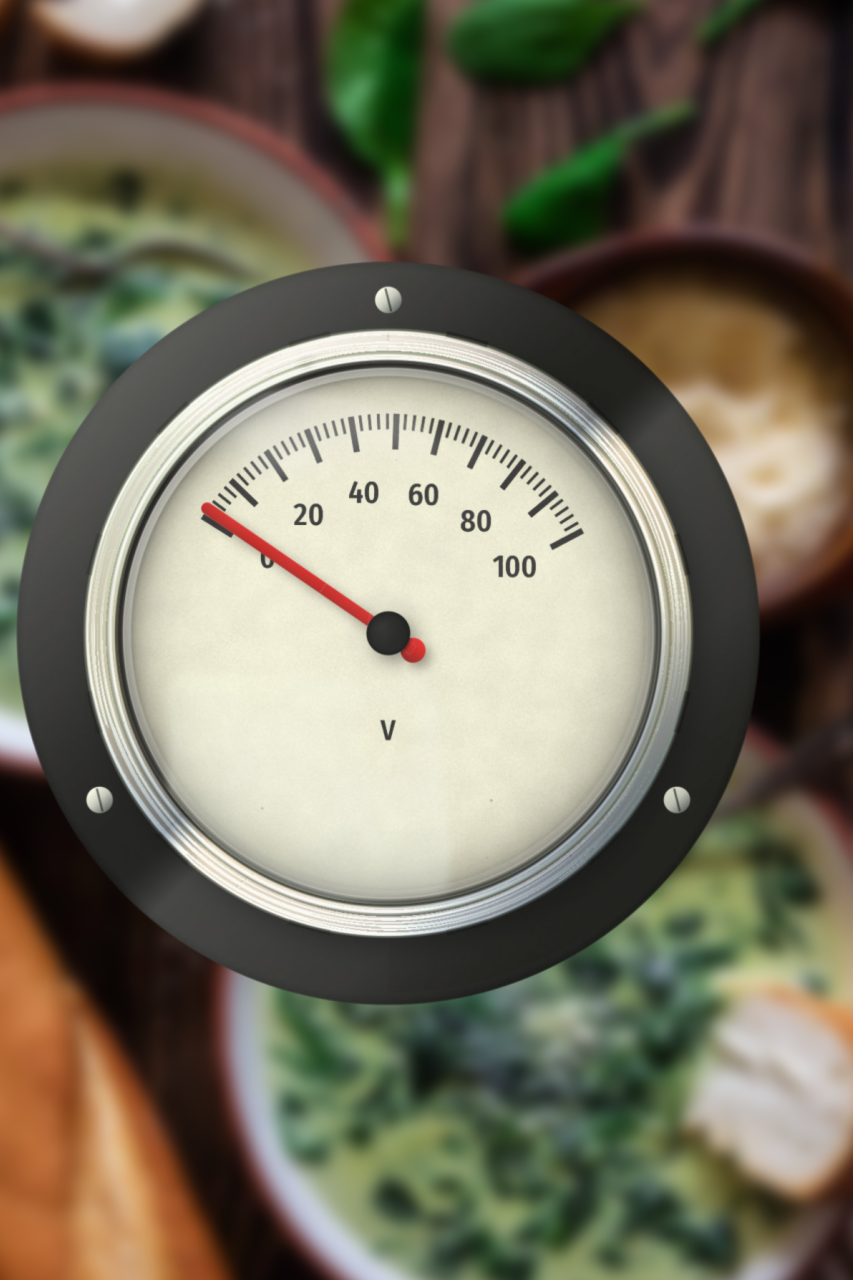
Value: 2 V
